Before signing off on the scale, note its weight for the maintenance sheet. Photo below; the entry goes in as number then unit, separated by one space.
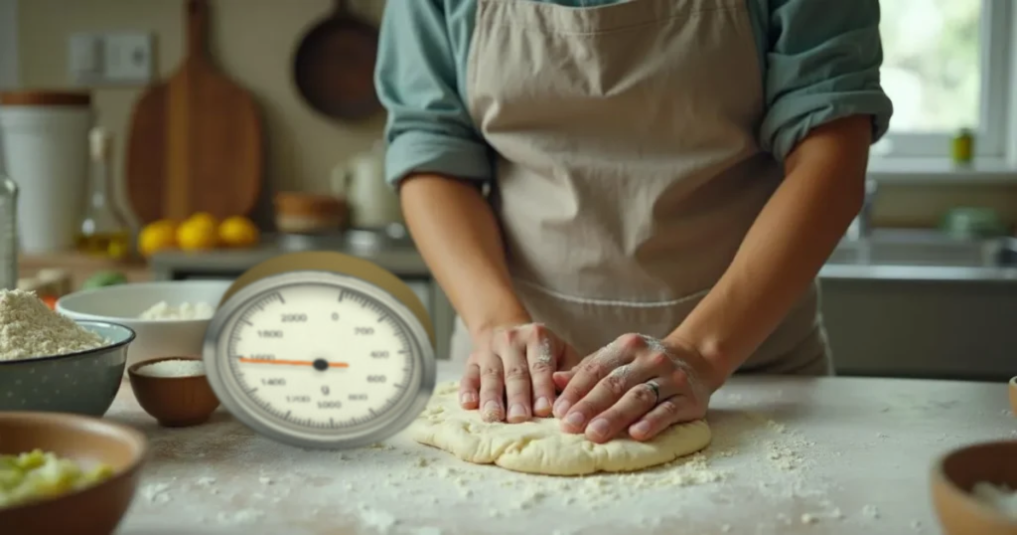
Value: 1600 g
